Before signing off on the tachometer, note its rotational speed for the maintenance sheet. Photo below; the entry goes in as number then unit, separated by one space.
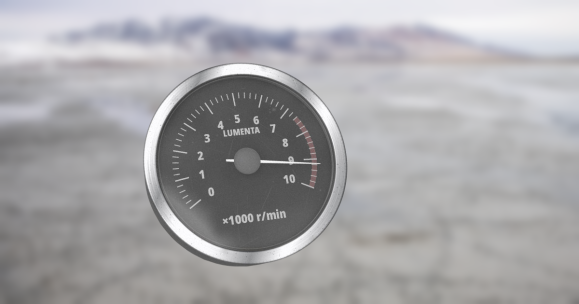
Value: 9200 rpm
